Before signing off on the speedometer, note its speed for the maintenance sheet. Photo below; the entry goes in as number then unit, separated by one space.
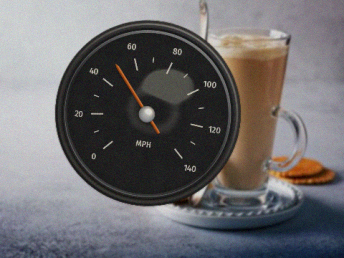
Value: 50 mph
